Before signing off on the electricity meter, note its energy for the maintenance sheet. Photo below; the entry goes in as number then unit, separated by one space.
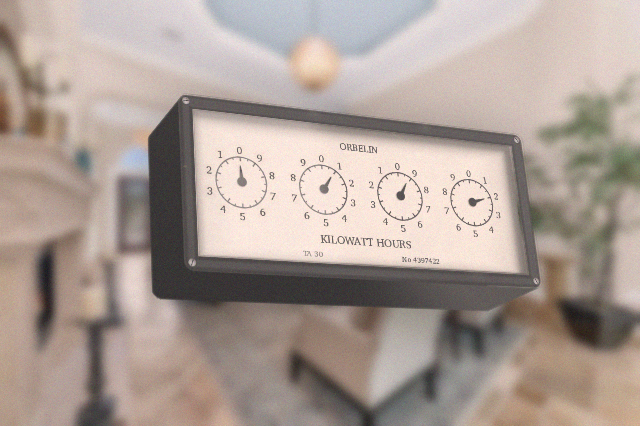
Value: 92 kWh
